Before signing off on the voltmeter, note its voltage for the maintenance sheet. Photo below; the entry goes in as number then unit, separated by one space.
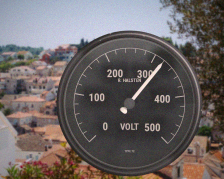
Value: 320 V
